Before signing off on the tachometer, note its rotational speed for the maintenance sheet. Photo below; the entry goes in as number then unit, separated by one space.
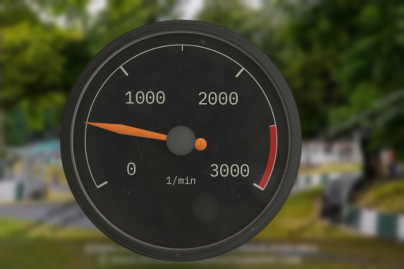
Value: 500 rpm
